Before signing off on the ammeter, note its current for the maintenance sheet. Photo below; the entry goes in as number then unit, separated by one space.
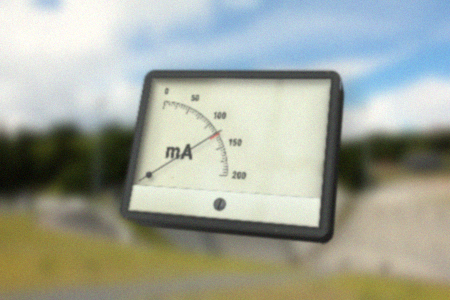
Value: 125 mA
